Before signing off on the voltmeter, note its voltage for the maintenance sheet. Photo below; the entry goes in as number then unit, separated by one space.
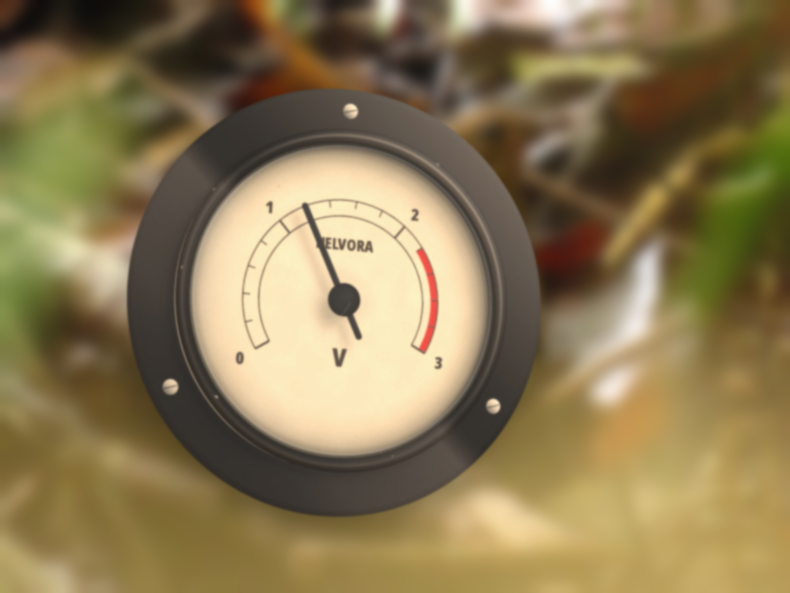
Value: 1.2 V
